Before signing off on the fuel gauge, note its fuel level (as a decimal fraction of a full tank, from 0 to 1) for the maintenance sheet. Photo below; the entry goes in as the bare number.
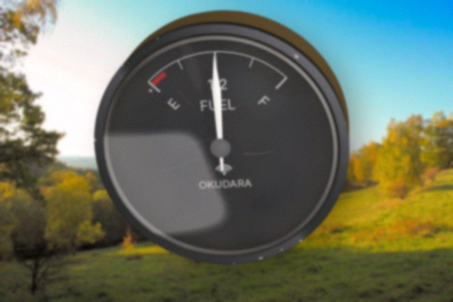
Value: 0.5
